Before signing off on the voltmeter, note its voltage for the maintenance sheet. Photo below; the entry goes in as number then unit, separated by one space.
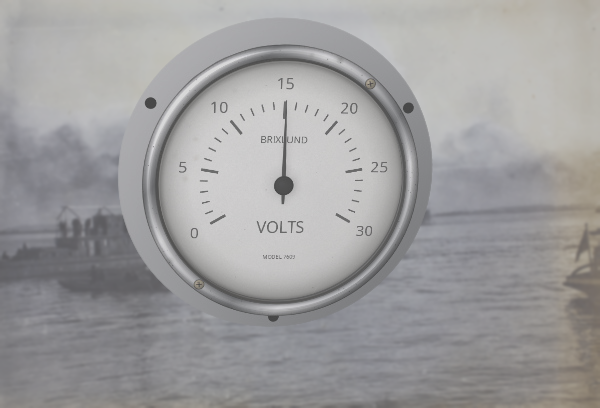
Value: 15 V
